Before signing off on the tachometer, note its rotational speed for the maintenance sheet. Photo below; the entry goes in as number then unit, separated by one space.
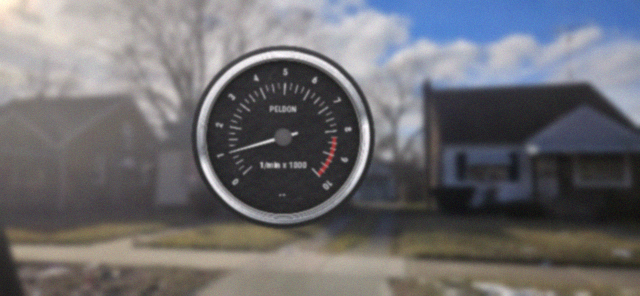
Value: 1000 rpm
